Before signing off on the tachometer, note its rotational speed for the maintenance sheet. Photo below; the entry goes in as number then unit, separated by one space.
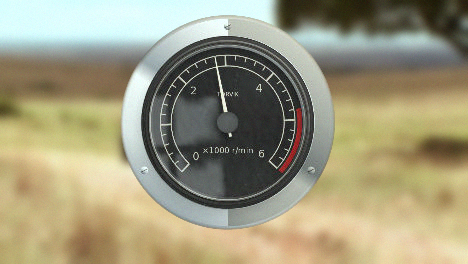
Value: 2800 rpm
